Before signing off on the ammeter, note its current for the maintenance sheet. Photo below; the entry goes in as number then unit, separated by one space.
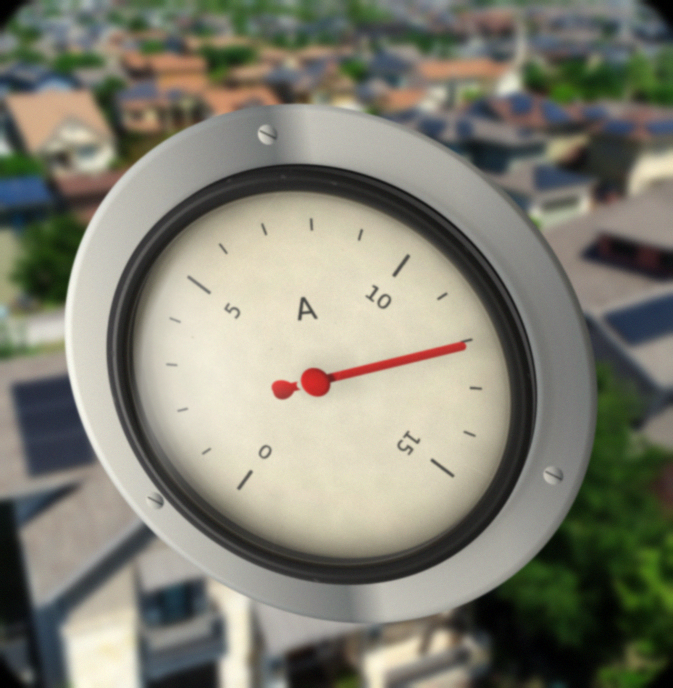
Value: 12 A
